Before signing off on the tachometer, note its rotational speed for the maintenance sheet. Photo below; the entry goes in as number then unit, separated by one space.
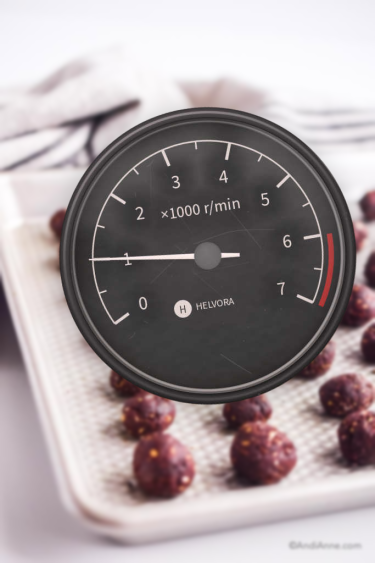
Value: 1000 rpm
